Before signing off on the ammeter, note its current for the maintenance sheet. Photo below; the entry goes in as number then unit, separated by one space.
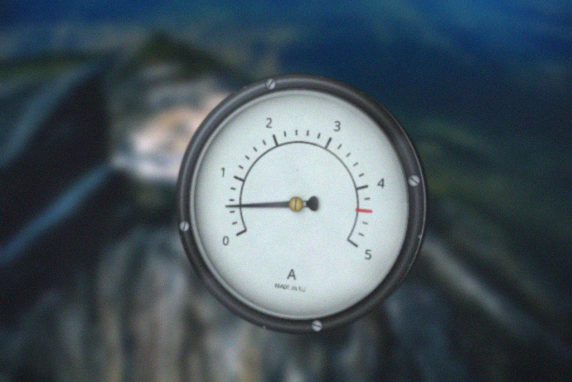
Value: 0.5 A
